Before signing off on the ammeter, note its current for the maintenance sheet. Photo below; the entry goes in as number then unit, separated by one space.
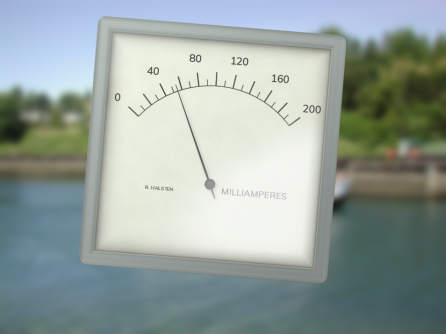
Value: 55 mA
